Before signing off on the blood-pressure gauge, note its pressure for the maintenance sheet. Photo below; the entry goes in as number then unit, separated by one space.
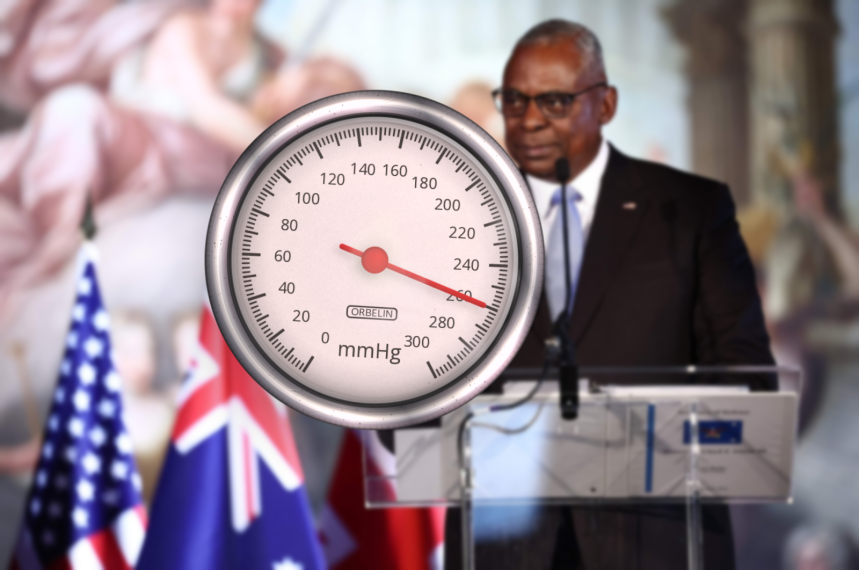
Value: 260 mmHg
